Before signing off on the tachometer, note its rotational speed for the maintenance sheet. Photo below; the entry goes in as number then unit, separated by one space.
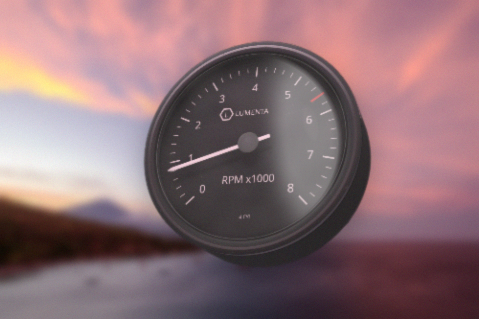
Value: 800 rpm
